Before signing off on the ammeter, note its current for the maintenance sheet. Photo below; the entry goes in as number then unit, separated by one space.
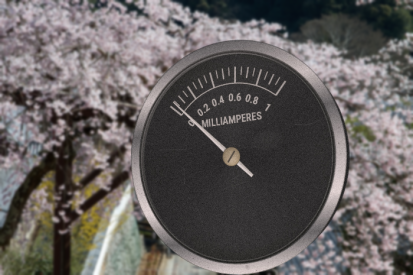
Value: 0.05 mA
